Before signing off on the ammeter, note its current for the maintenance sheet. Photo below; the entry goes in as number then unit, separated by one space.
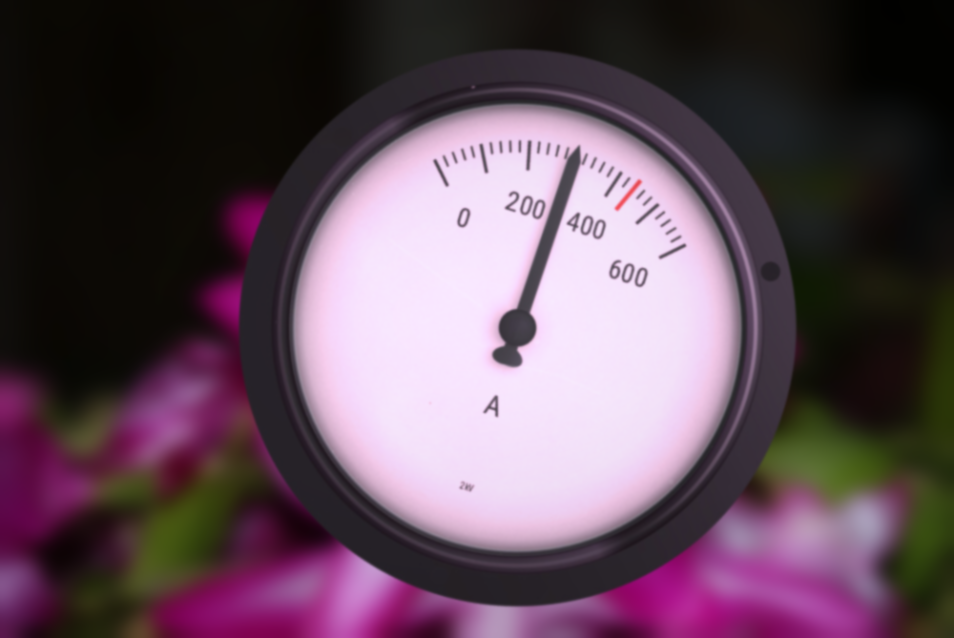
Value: 300 A
